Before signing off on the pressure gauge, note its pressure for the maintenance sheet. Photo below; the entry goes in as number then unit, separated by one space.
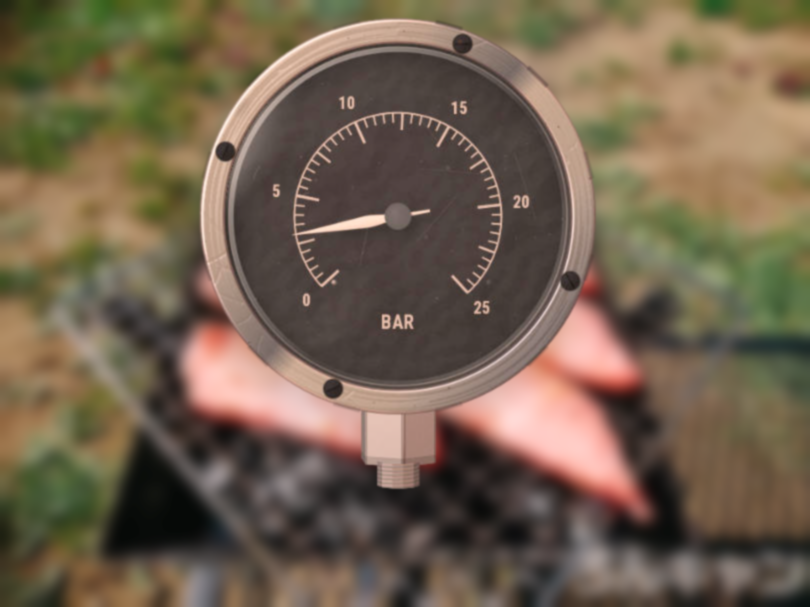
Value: 3 bar
